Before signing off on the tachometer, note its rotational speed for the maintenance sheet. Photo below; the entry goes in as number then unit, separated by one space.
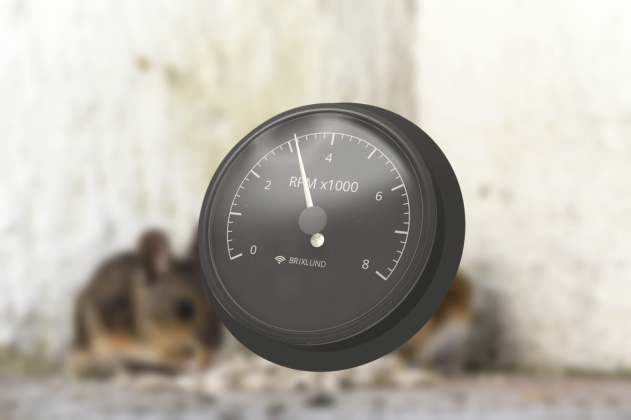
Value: 3200 rpm
